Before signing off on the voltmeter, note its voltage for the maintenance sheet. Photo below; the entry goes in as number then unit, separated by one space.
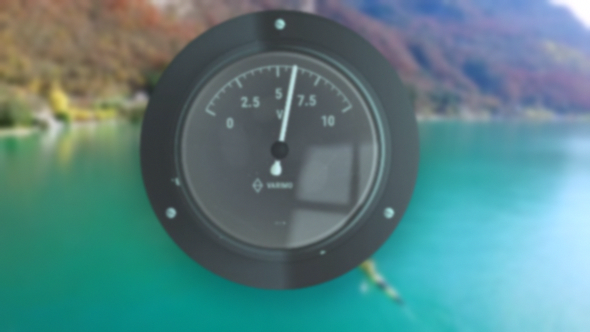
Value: 6 V
